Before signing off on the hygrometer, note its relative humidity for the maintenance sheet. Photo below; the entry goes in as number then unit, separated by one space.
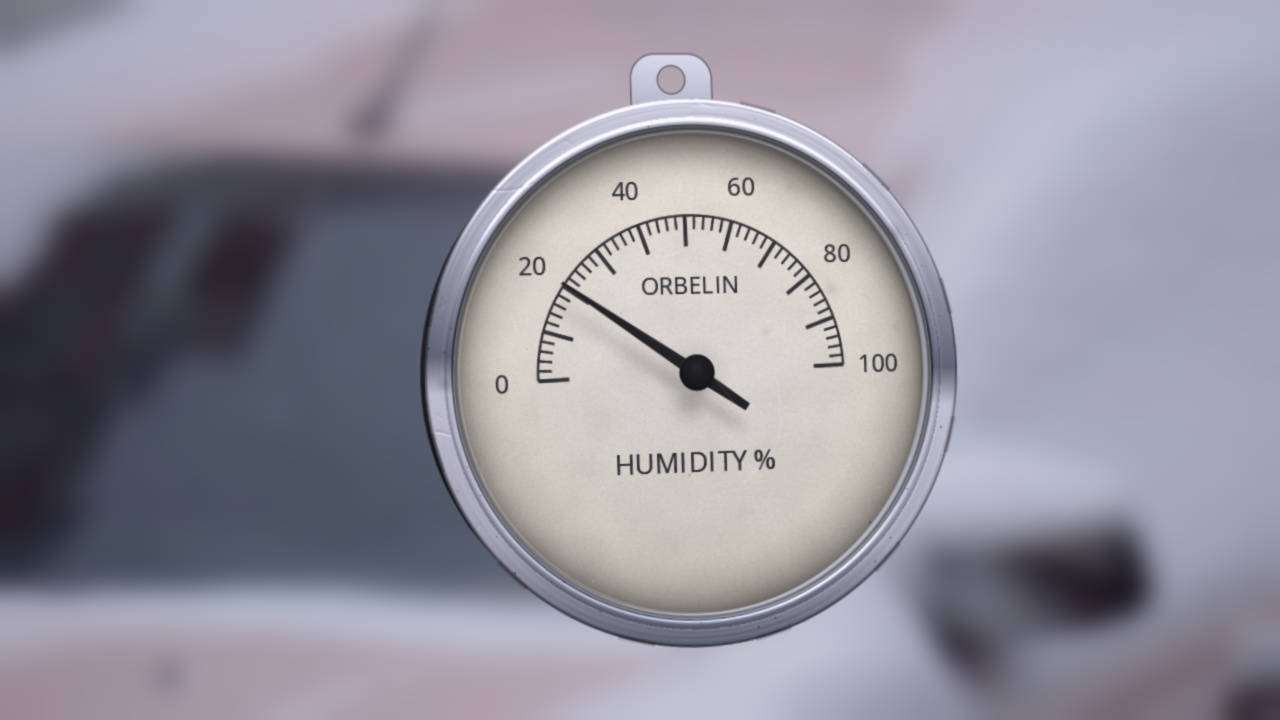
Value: 20 %
